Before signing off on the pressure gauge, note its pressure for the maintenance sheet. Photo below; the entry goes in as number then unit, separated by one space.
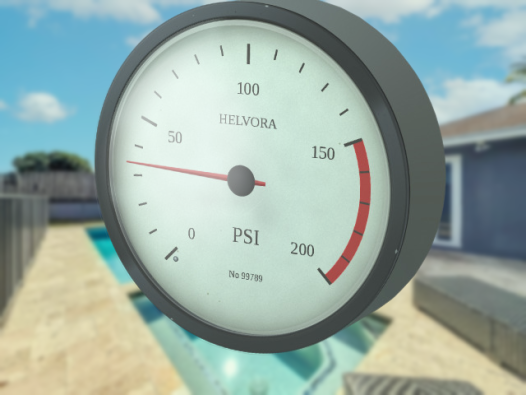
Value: 35 psi
